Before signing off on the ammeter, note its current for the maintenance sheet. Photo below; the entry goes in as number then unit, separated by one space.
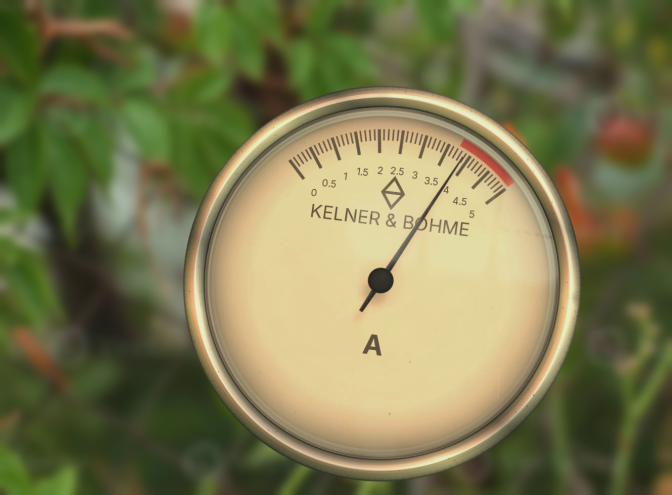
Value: 3.9 A
